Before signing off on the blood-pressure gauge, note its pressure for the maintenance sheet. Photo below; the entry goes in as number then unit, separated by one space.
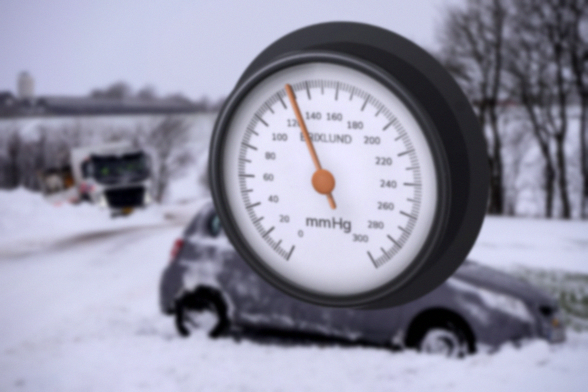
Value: 130 mmHg
